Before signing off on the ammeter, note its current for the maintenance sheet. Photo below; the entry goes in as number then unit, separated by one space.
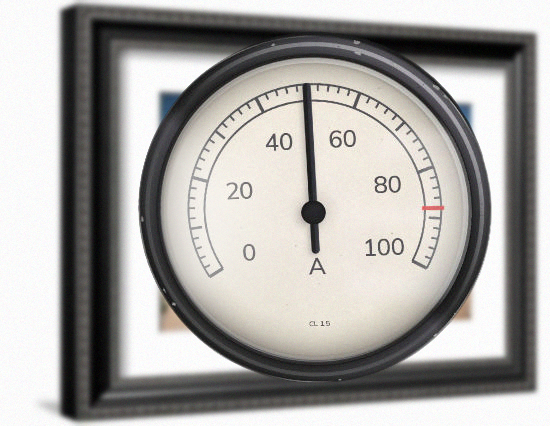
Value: 50 A
